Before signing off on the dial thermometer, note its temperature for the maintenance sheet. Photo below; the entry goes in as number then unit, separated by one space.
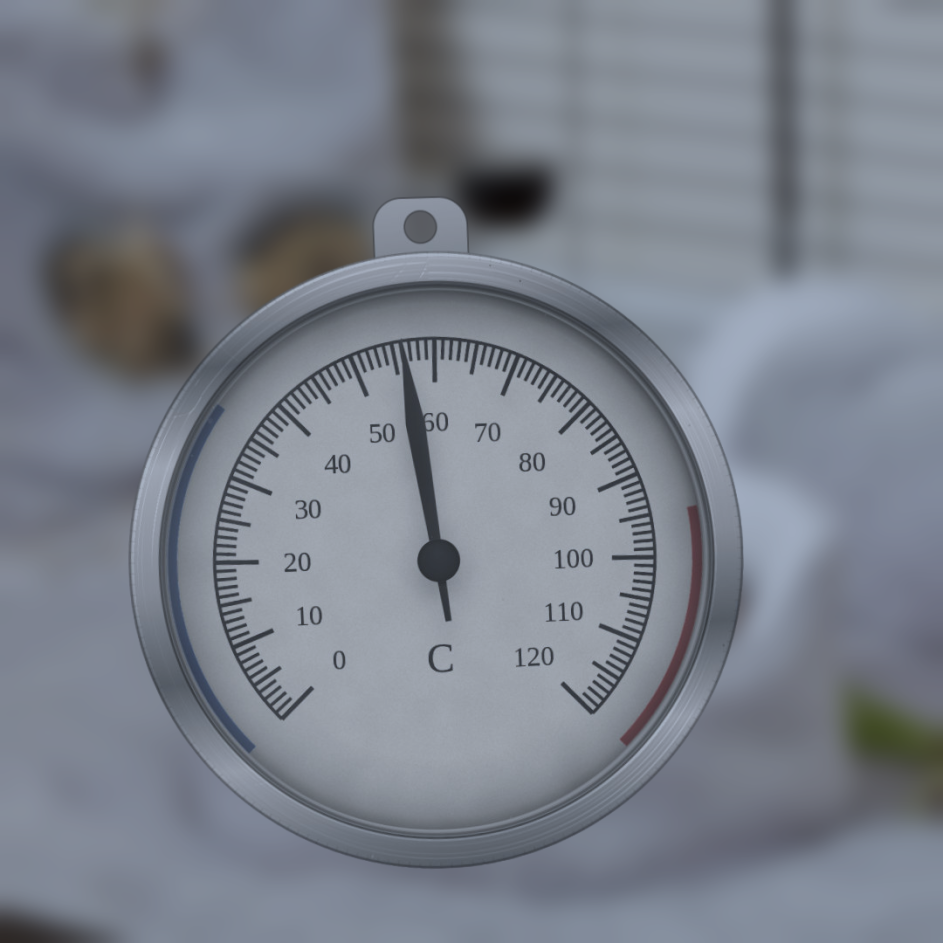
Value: 56 °C
